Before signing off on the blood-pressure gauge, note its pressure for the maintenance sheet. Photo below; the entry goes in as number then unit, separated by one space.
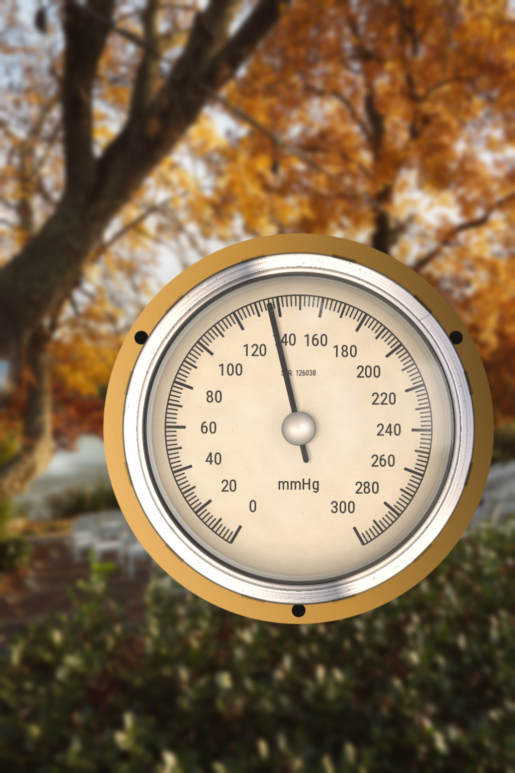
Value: 136 mmHg
